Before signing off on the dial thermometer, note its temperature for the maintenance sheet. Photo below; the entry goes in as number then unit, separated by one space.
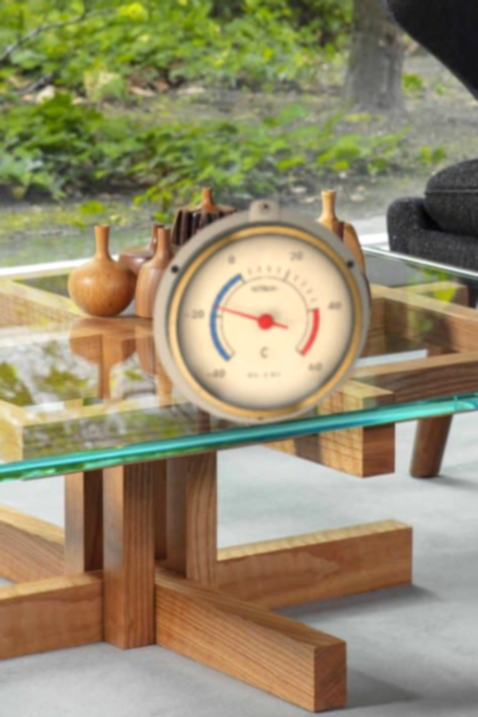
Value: -16 °C
